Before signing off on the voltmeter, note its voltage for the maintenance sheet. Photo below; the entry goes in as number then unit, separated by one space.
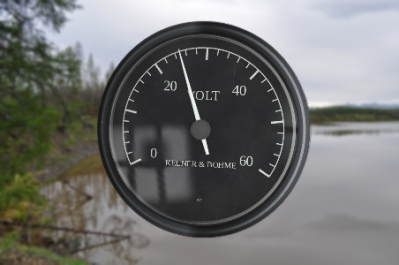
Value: 25 V
